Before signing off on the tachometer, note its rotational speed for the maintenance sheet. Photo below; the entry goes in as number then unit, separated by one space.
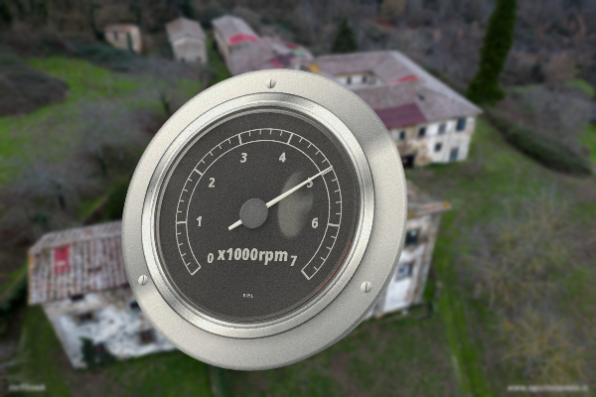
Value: 5000 rpm
